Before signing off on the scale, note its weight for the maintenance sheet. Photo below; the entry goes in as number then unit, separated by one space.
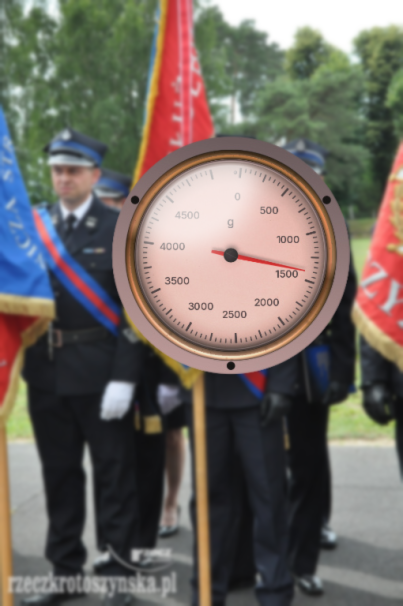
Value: 1400 g
